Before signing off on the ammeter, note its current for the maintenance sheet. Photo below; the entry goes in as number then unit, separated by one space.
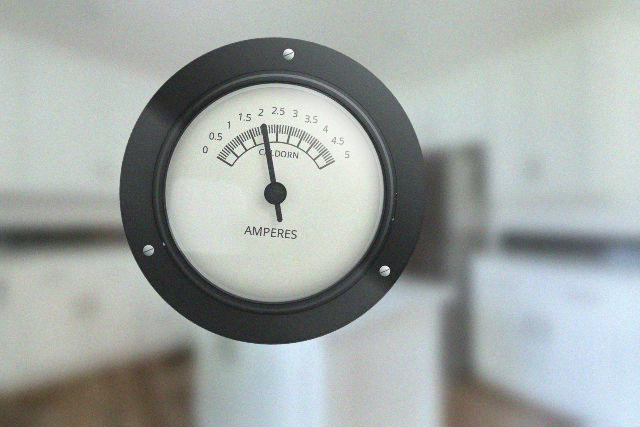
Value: 2 A
